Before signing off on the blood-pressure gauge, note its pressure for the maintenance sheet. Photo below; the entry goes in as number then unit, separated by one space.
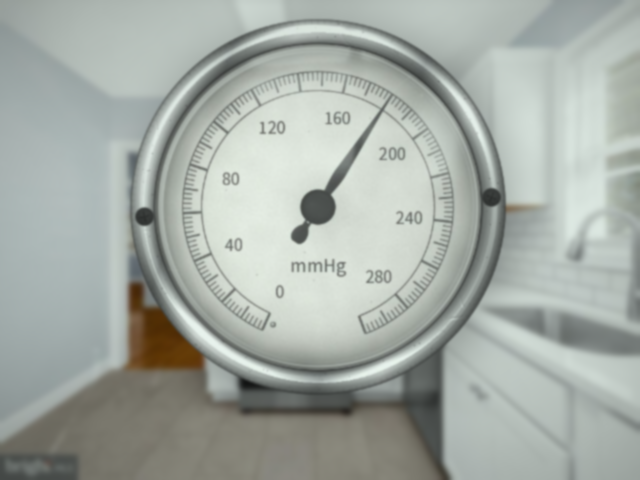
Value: 180 mmHg
